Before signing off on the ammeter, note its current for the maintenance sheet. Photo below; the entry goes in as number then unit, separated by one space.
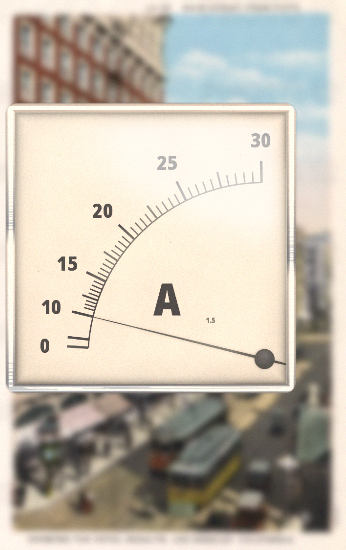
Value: 10 A
